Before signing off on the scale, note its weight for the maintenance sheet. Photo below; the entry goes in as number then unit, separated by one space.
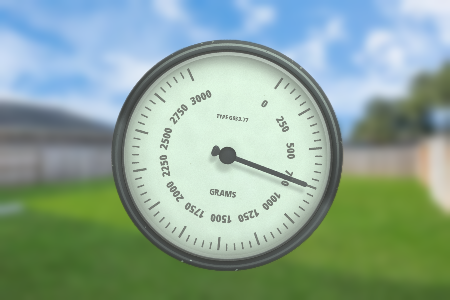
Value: 750 g
